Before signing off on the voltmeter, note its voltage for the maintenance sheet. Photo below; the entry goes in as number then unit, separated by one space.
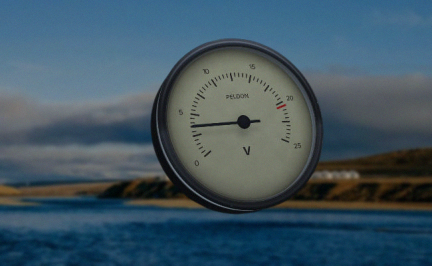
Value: 3.5 V
